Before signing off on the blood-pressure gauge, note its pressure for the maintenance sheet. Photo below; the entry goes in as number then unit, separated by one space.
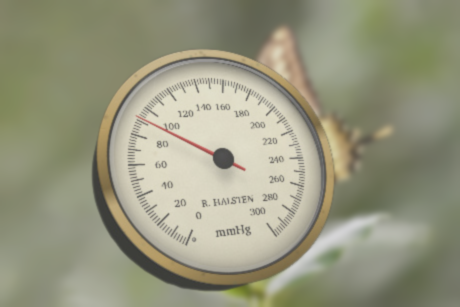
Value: 90 mmHg
